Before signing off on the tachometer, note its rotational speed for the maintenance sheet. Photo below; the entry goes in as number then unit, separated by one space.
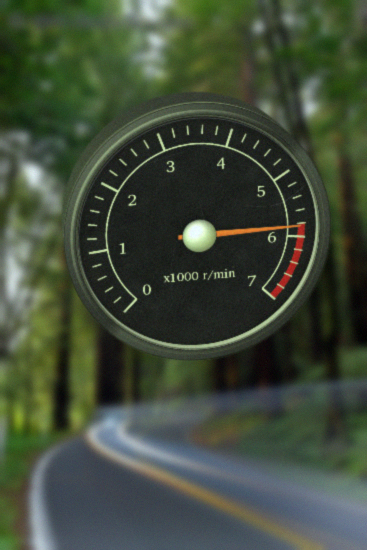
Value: 5800 rpm
